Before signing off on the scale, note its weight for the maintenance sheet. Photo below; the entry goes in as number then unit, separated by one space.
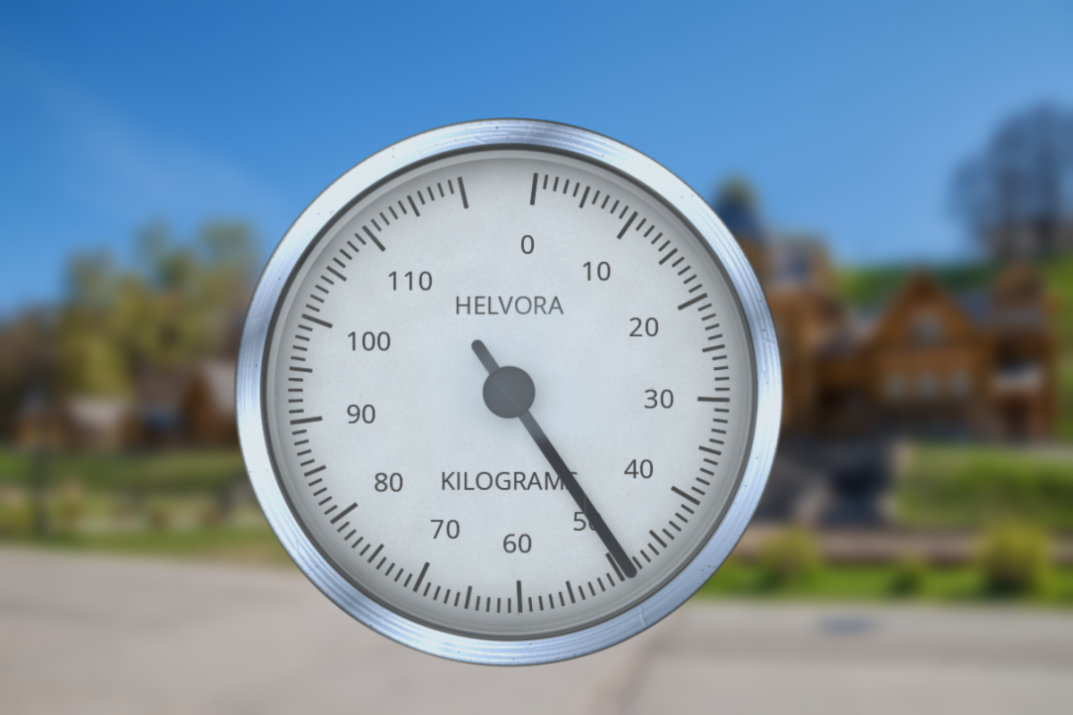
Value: 49 kg
